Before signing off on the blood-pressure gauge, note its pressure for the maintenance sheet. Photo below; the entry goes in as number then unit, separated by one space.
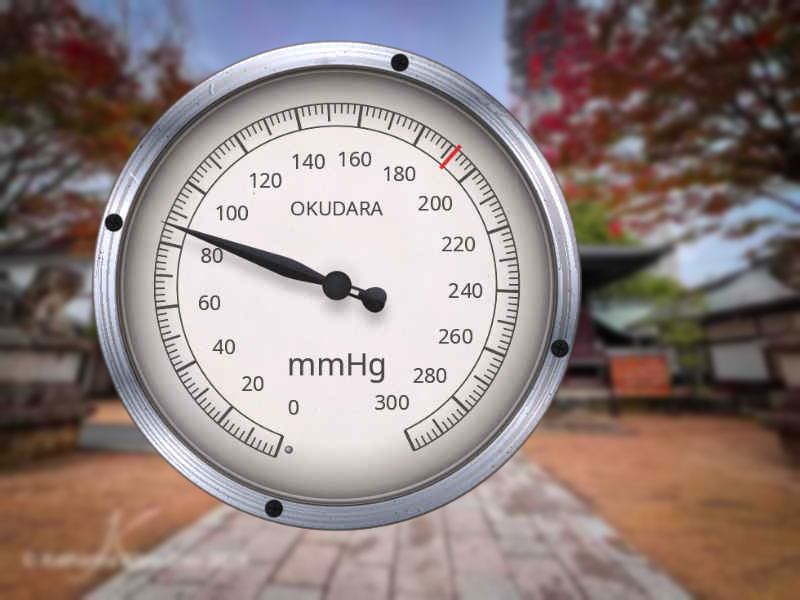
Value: 86 mmHg
